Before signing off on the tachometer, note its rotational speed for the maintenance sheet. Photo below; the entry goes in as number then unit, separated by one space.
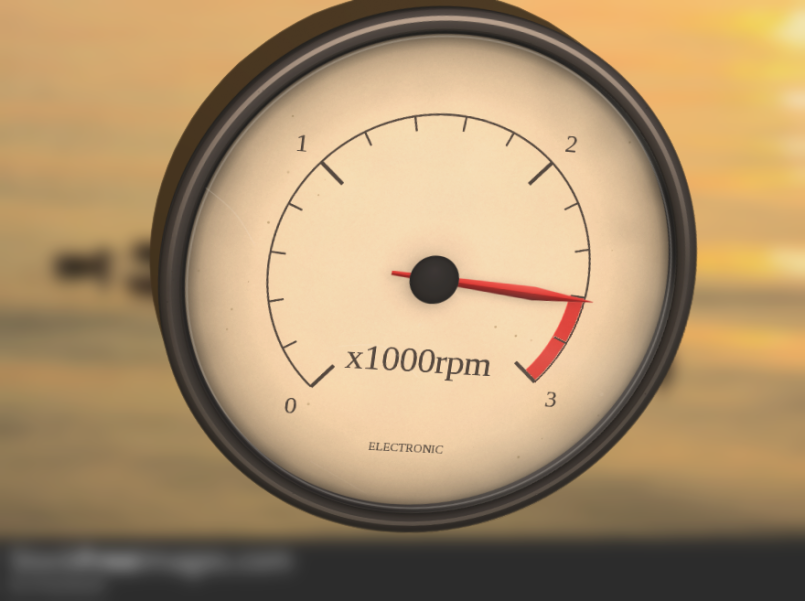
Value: 2600 rpm
